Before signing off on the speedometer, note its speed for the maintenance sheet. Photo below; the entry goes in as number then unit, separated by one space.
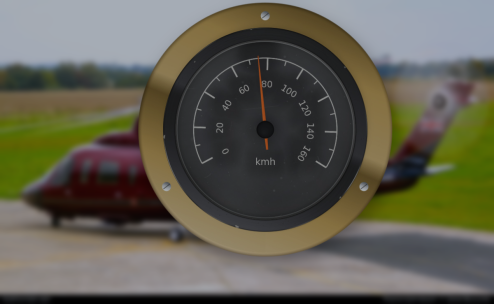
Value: 75 km/h
